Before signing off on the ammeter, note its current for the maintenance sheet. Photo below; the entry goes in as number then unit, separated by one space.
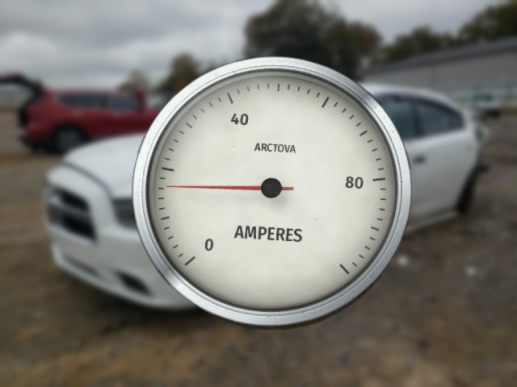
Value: 16 A
